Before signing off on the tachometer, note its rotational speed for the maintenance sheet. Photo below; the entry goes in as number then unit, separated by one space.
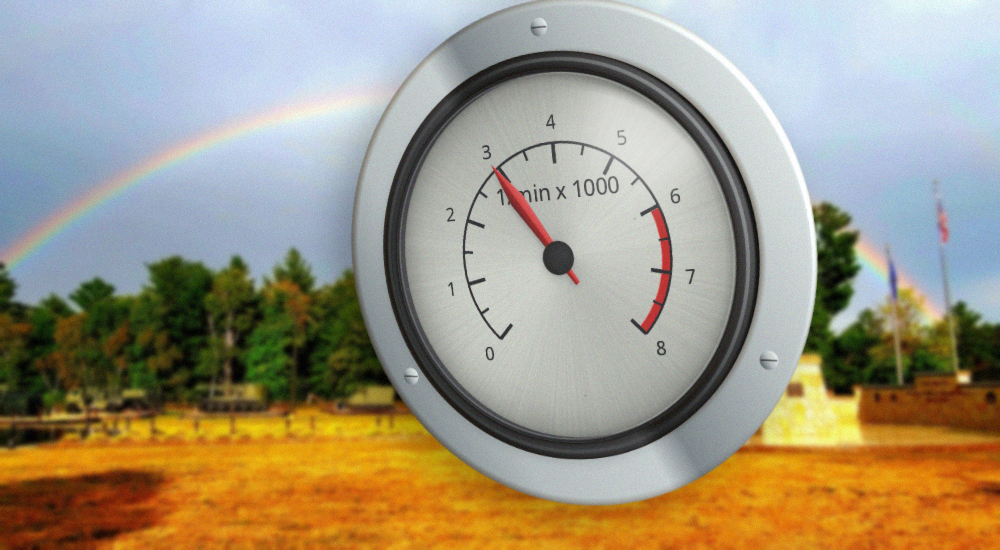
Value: 3000 rpm
